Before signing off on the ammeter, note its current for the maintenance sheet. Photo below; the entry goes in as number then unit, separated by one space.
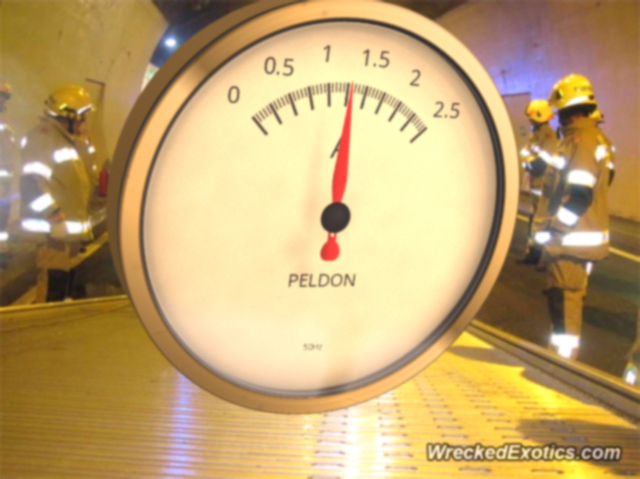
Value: 1.25 A
